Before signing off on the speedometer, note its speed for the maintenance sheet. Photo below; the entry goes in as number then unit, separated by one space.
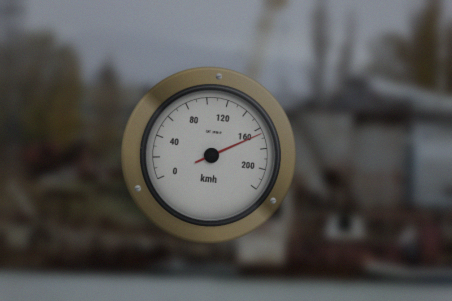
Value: 165 km/h
